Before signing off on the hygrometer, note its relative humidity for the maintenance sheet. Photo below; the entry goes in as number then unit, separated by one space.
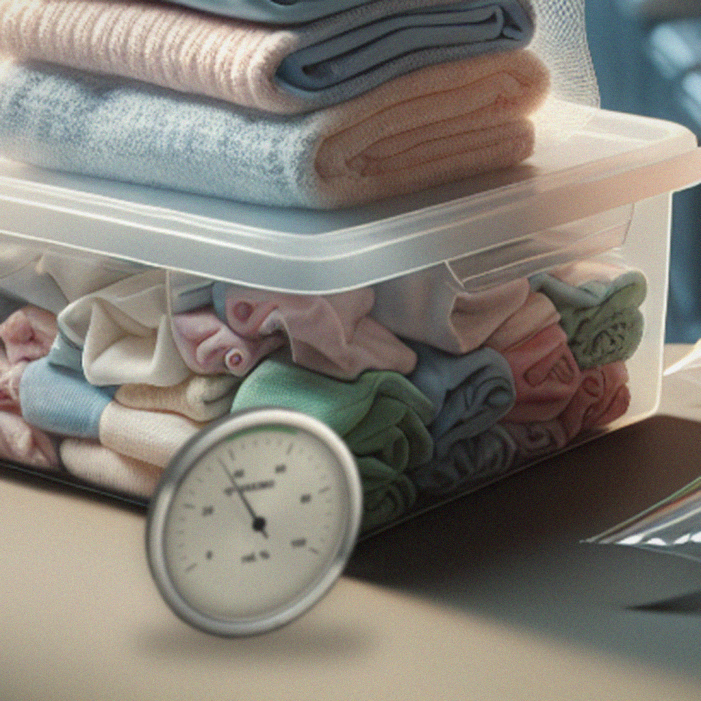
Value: 36 %
